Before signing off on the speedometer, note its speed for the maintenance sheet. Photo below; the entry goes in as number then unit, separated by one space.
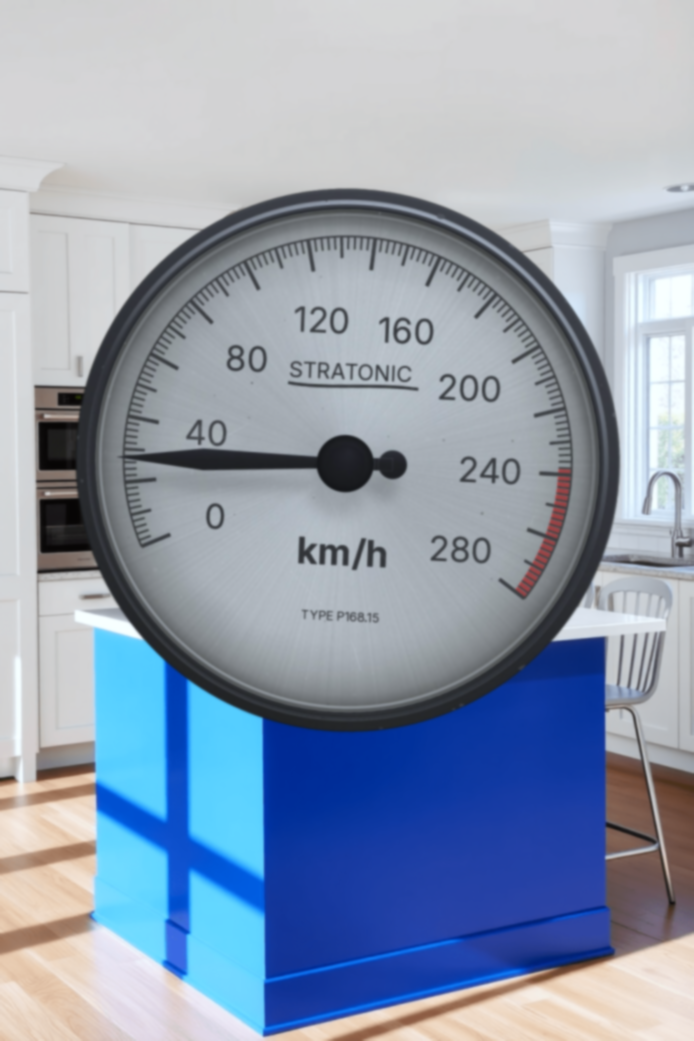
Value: 28 km/h
